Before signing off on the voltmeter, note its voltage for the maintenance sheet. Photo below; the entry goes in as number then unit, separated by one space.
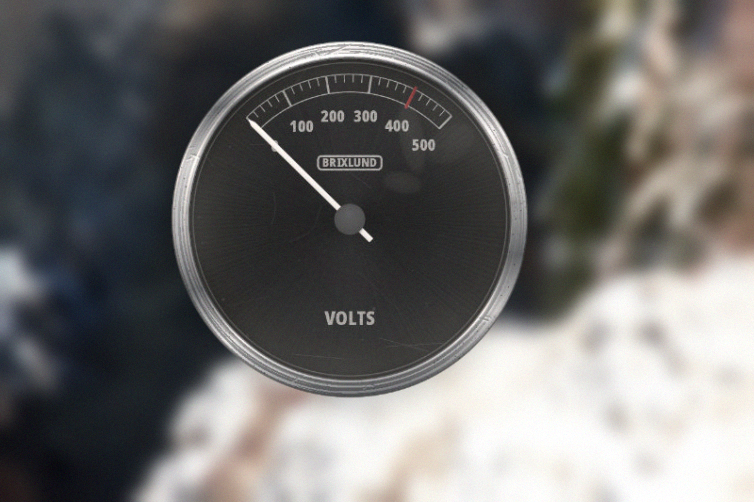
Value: 0 V
